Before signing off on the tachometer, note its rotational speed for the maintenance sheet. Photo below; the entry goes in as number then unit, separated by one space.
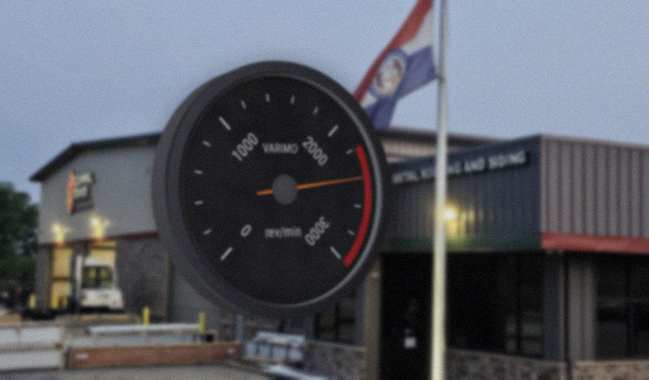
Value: 2400 rpm
